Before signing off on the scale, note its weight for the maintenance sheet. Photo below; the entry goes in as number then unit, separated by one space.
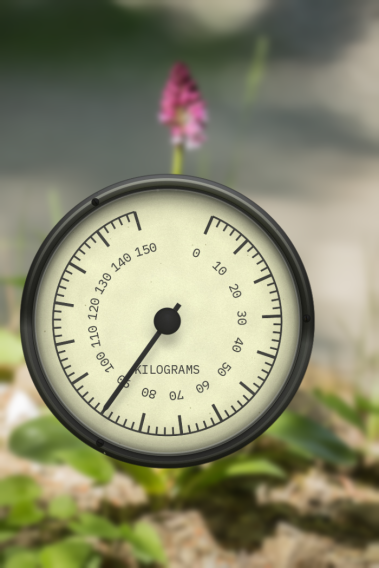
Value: 90 kg
